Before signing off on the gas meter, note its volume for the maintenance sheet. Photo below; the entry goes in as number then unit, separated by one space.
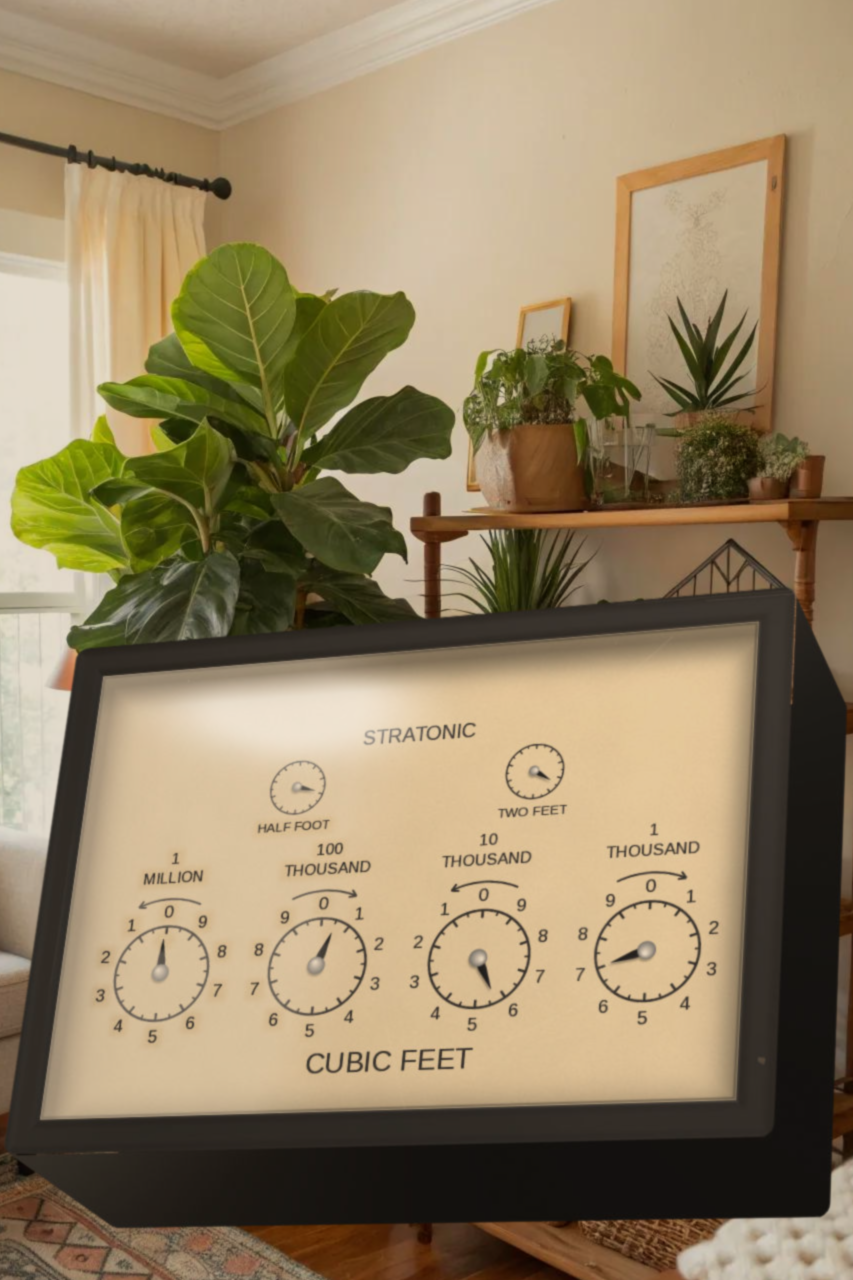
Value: 5700 ft³
